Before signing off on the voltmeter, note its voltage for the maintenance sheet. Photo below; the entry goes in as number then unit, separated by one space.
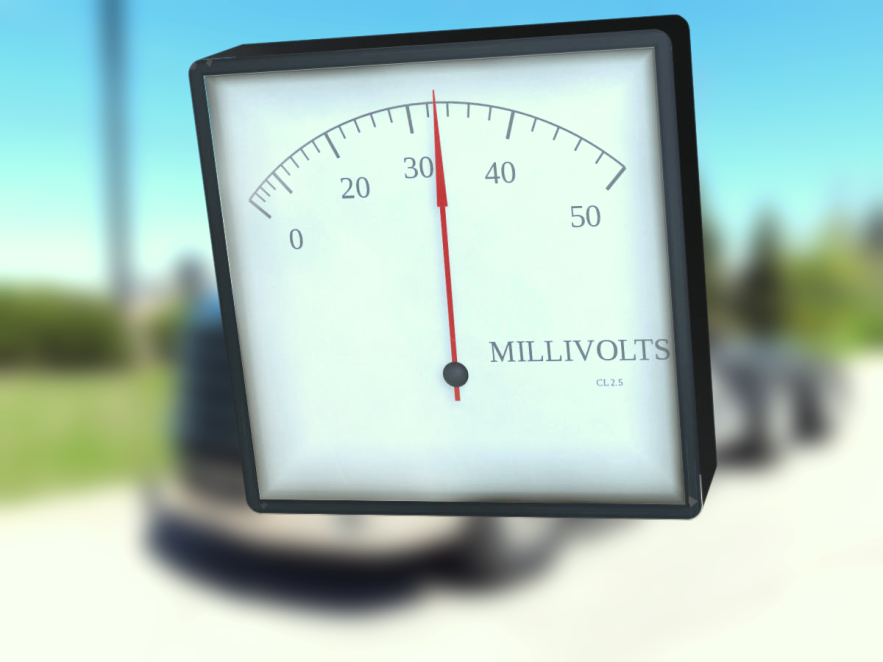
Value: 33 mV
